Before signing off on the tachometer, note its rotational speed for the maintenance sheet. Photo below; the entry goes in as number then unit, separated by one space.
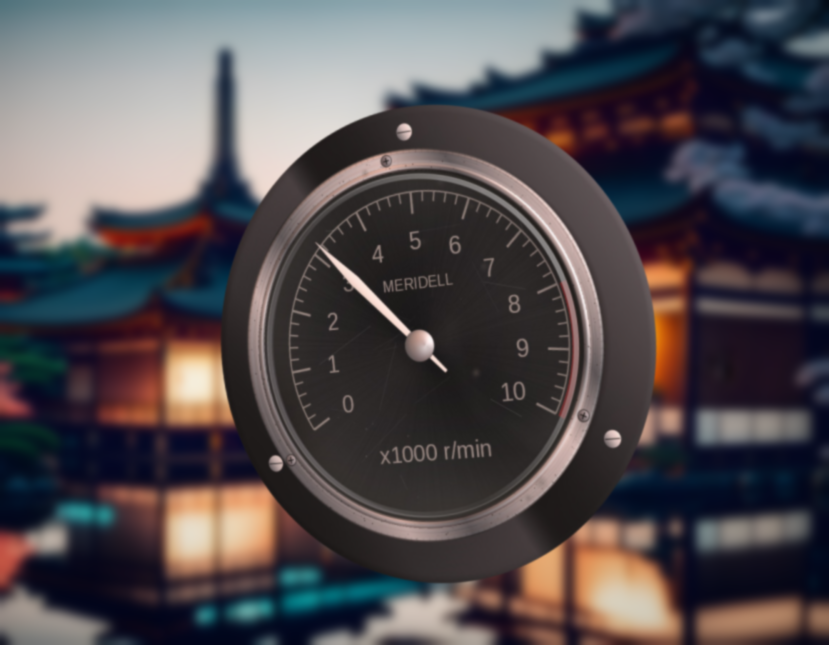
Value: 3200 rpm
